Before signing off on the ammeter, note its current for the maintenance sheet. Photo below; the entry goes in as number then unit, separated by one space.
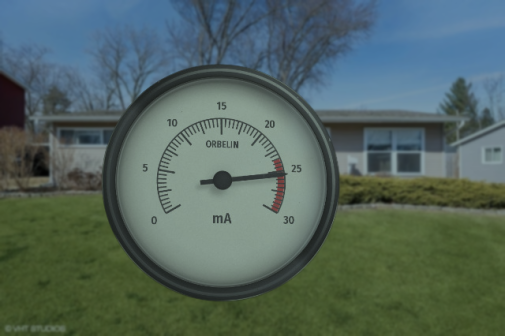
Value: 25.5 mA
